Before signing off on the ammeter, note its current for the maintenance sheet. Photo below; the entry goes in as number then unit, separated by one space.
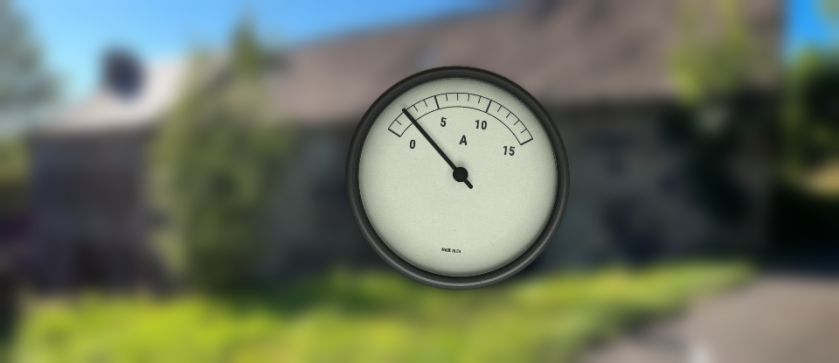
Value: 2 A
